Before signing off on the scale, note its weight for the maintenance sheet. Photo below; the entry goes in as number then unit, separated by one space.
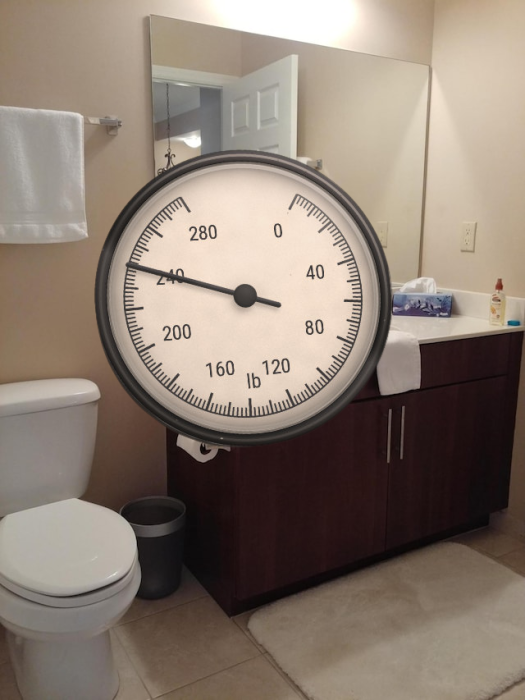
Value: 240 lb
